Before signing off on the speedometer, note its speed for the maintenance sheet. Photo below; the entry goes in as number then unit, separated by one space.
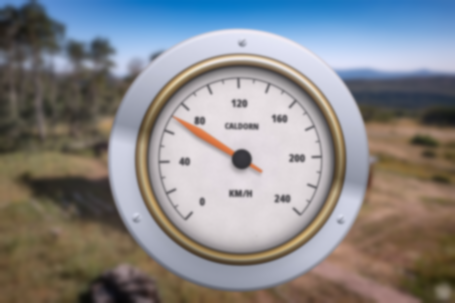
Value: 70 km/h
